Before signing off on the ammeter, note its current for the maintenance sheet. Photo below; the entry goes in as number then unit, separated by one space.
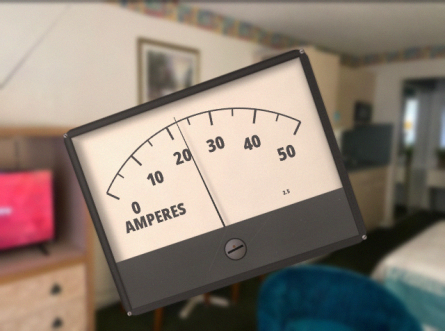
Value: 22.5 A
